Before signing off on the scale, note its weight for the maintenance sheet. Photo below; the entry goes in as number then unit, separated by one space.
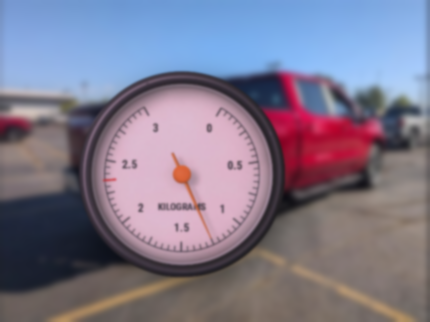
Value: 1.25 kg
